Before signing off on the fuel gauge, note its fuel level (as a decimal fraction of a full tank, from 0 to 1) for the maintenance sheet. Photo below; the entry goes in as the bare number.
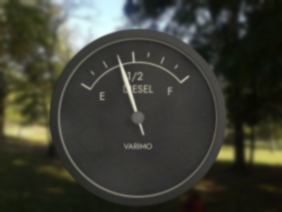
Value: 0.375
